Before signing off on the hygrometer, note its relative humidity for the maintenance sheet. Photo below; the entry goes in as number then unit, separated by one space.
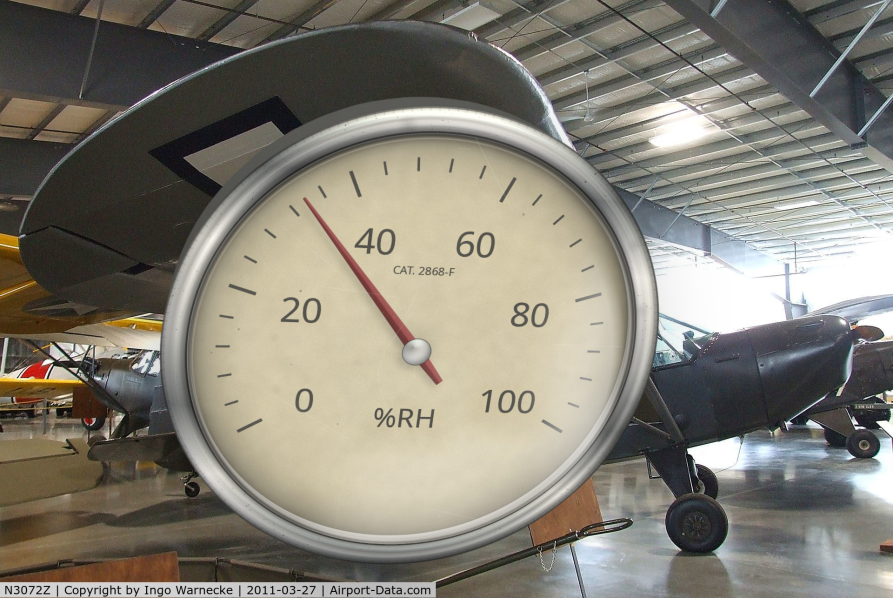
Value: 34 %
